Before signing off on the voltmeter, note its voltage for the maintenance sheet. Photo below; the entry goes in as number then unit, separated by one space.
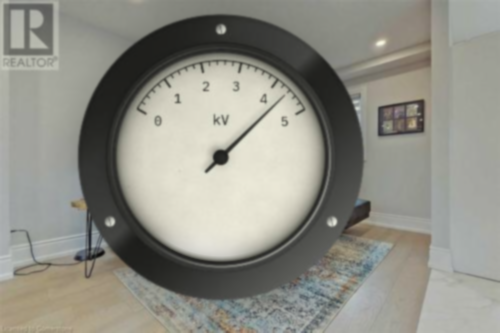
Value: 4.4 kV
